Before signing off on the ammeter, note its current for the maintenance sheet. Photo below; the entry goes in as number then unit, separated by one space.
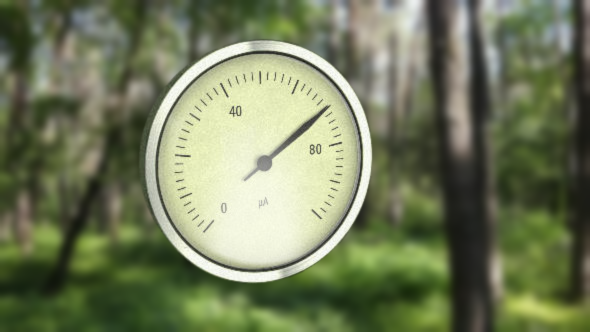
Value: 70 µA
